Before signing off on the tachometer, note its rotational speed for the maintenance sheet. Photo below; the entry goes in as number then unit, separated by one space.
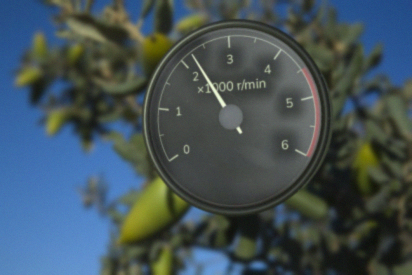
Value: 2250 rpm
